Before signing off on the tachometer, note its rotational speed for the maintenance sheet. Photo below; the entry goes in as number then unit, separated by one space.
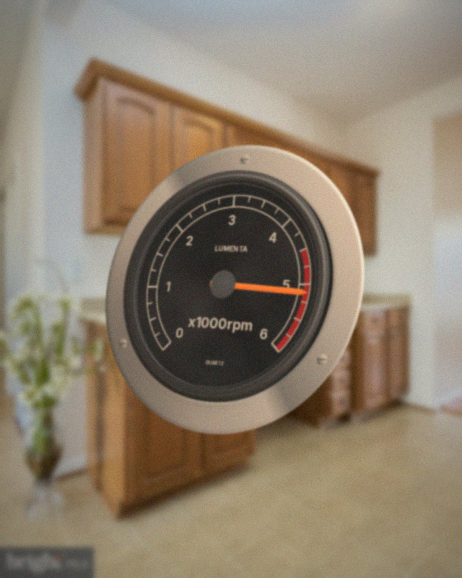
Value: 5125 rpm
